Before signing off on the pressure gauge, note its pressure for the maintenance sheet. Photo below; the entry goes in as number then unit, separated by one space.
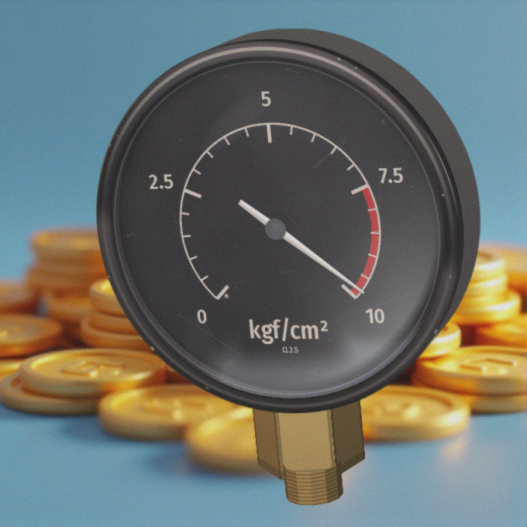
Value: 9.75 kg/cm²
